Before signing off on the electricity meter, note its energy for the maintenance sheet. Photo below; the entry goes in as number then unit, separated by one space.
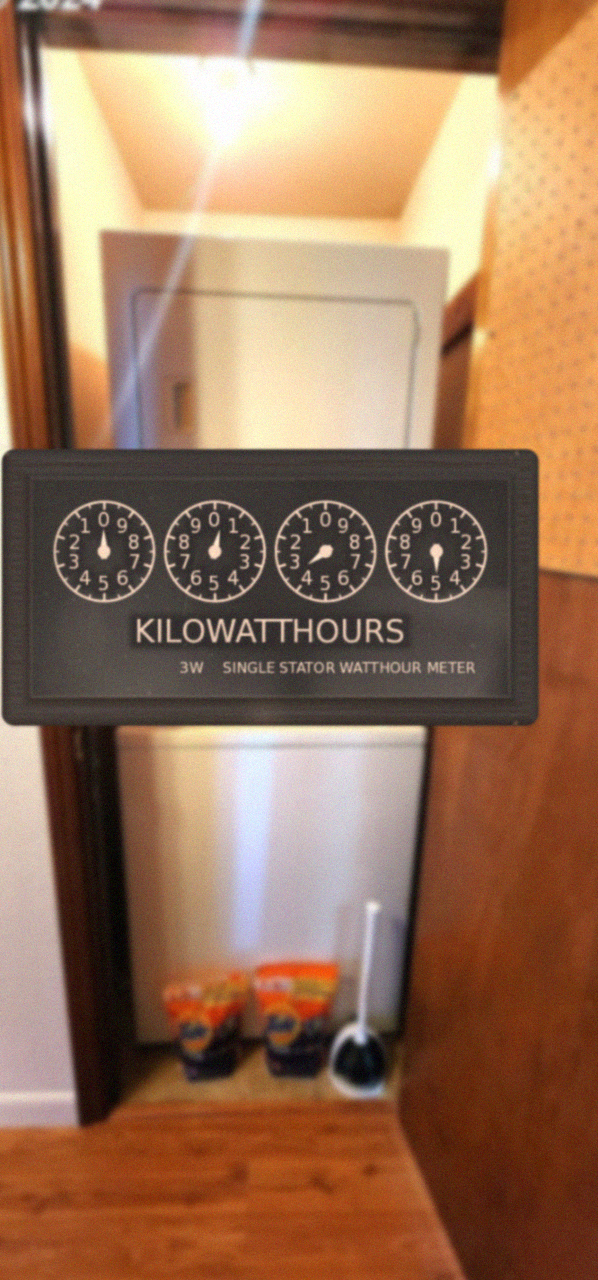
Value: 35 kWh
